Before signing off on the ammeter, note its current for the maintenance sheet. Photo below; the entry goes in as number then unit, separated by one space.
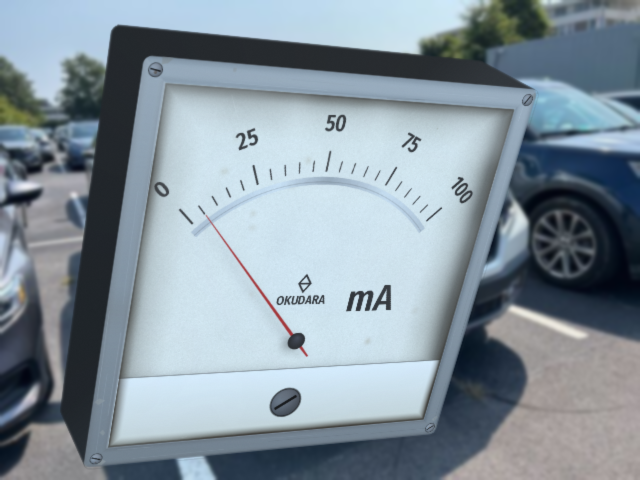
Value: 5 mA
